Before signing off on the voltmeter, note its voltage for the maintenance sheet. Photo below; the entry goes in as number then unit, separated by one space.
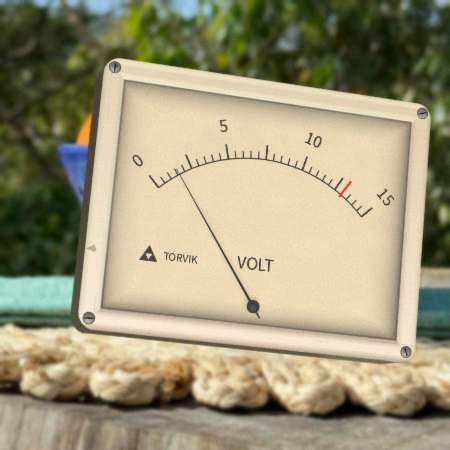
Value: 1.5 V
